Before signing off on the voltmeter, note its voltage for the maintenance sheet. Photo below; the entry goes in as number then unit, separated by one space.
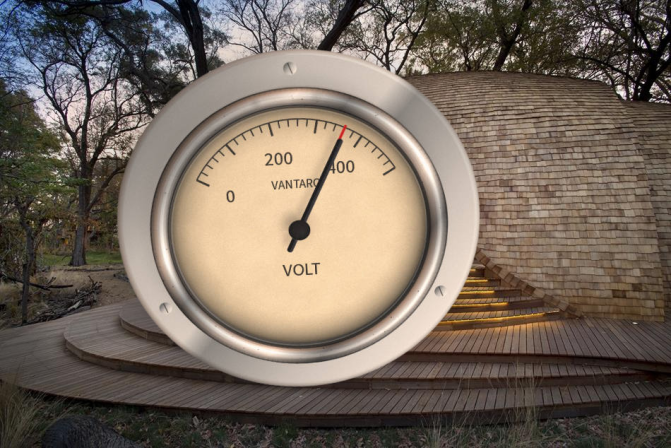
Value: 360 V
